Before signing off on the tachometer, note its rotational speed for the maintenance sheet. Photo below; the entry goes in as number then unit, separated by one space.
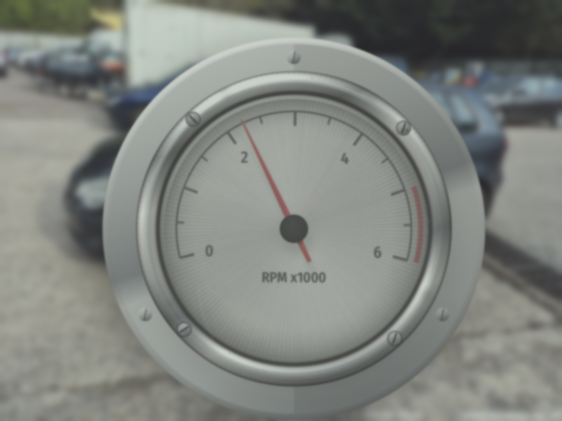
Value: 2250 rpm
